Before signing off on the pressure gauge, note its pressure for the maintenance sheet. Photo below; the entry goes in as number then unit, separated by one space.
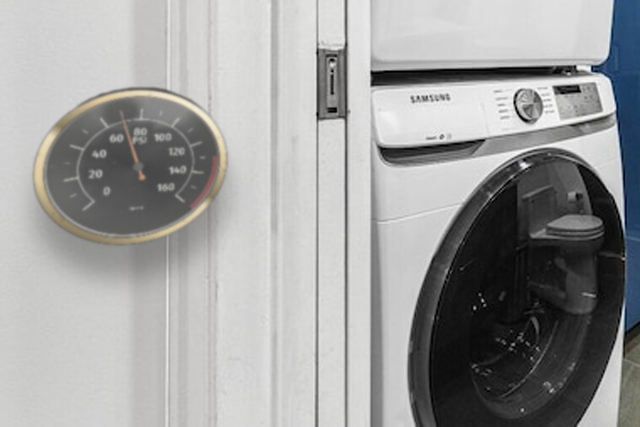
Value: 70 psi
